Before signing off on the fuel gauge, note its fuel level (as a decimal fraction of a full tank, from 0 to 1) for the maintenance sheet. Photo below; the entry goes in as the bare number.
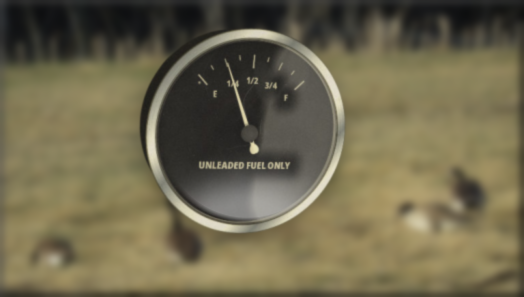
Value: 0.25
